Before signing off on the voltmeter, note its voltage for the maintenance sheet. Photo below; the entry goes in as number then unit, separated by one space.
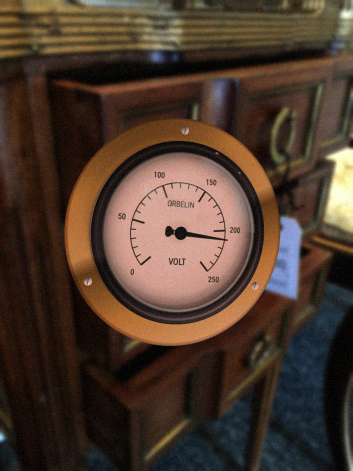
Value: 210 V
